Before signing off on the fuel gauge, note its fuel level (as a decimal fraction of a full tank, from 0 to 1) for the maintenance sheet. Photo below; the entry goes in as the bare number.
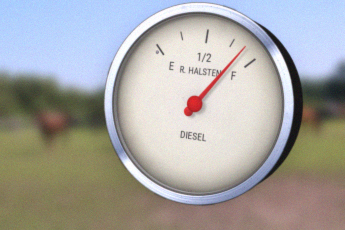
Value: 0.875
